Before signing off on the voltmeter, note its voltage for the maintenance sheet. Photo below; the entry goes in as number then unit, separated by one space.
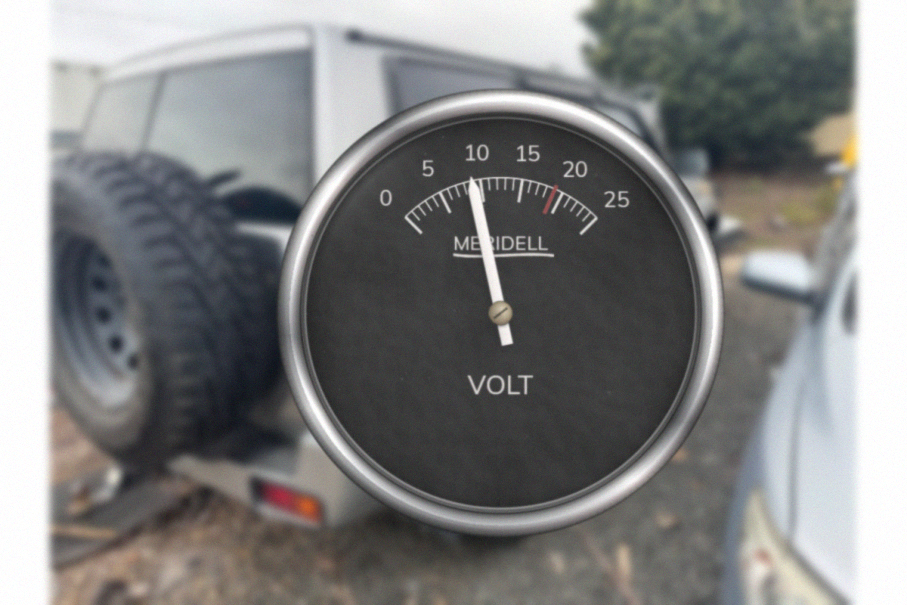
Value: 9 V
